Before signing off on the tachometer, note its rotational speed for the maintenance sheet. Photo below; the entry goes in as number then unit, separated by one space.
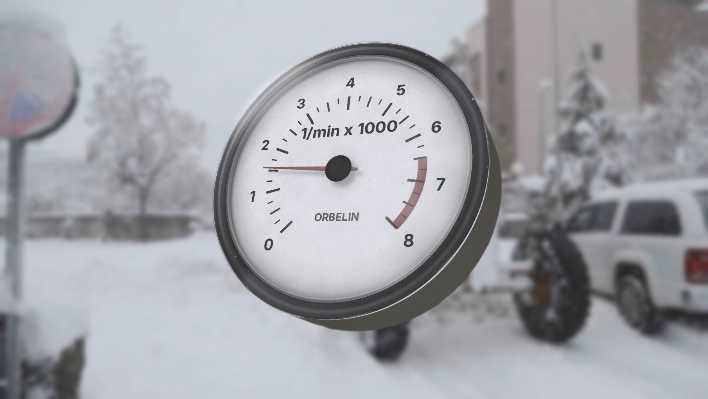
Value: 1500 rpm
